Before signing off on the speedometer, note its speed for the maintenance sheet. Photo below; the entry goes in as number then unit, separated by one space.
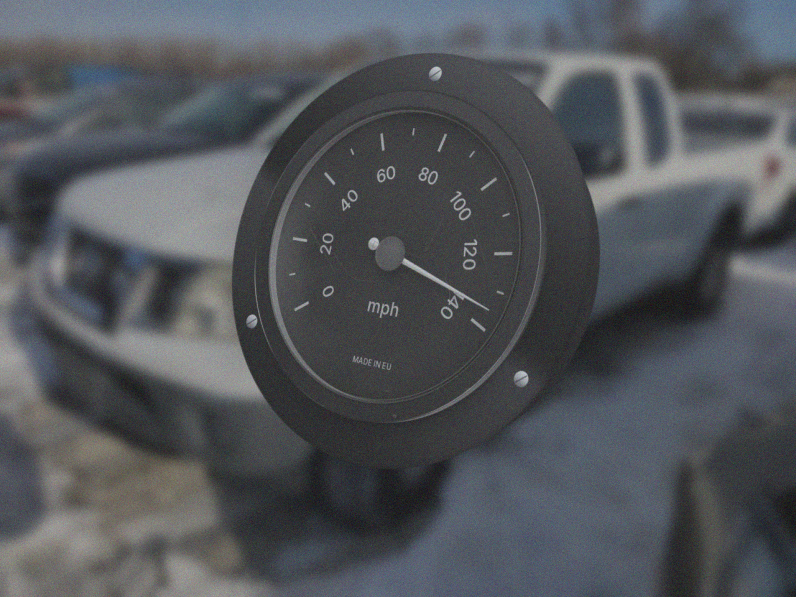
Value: 135 mph
